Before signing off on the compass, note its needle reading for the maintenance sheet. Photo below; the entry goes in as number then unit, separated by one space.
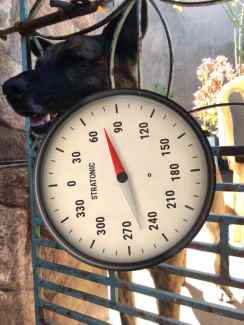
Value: 75 °
